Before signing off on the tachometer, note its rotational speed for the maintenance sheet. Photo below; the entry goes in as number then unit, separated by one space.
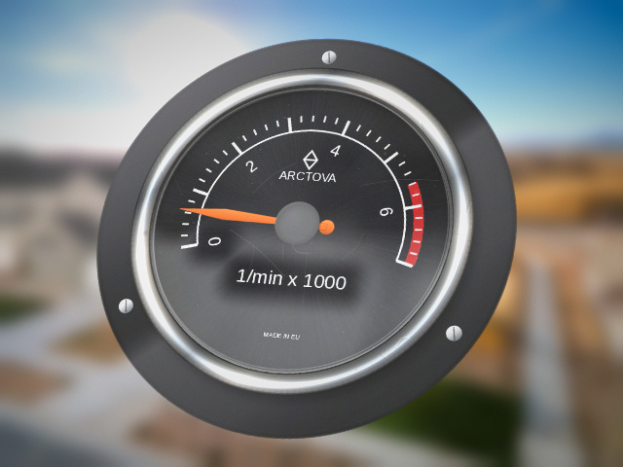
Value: 600 rpm
